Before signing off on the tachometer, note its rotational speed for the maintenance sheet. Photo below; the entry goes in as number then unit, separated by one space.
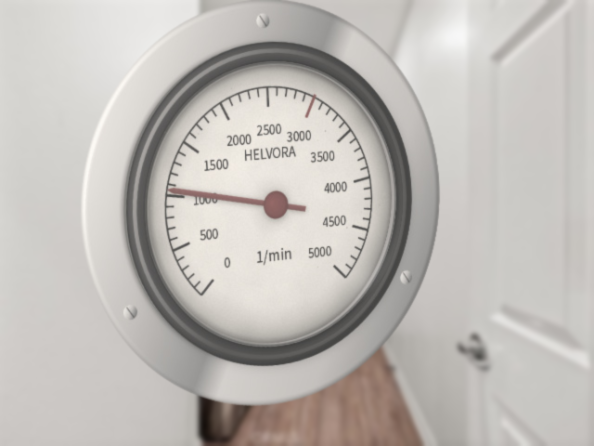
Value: 1050 rpm
